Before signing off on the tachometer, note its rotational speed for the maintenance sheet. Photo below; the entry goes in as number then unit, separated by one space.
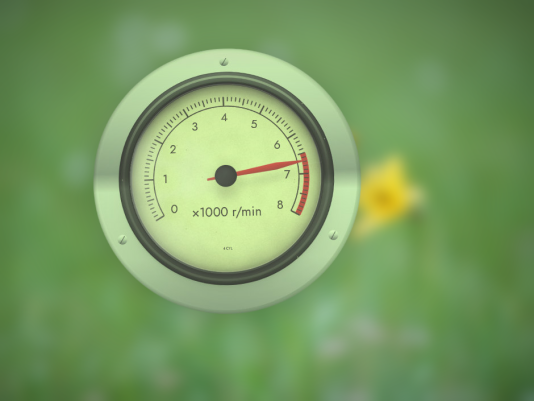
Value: 6700 rpm
